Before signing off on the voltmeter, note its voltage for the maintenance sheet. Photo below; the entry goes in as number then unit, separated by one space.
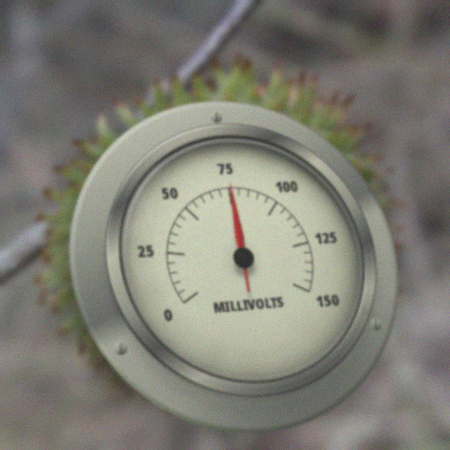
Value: 75 mV
